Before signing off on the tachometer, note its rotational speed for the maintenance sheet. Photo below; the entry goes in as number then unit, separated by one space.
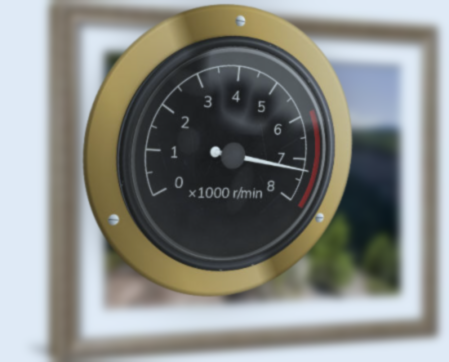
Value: 7250 rpm
